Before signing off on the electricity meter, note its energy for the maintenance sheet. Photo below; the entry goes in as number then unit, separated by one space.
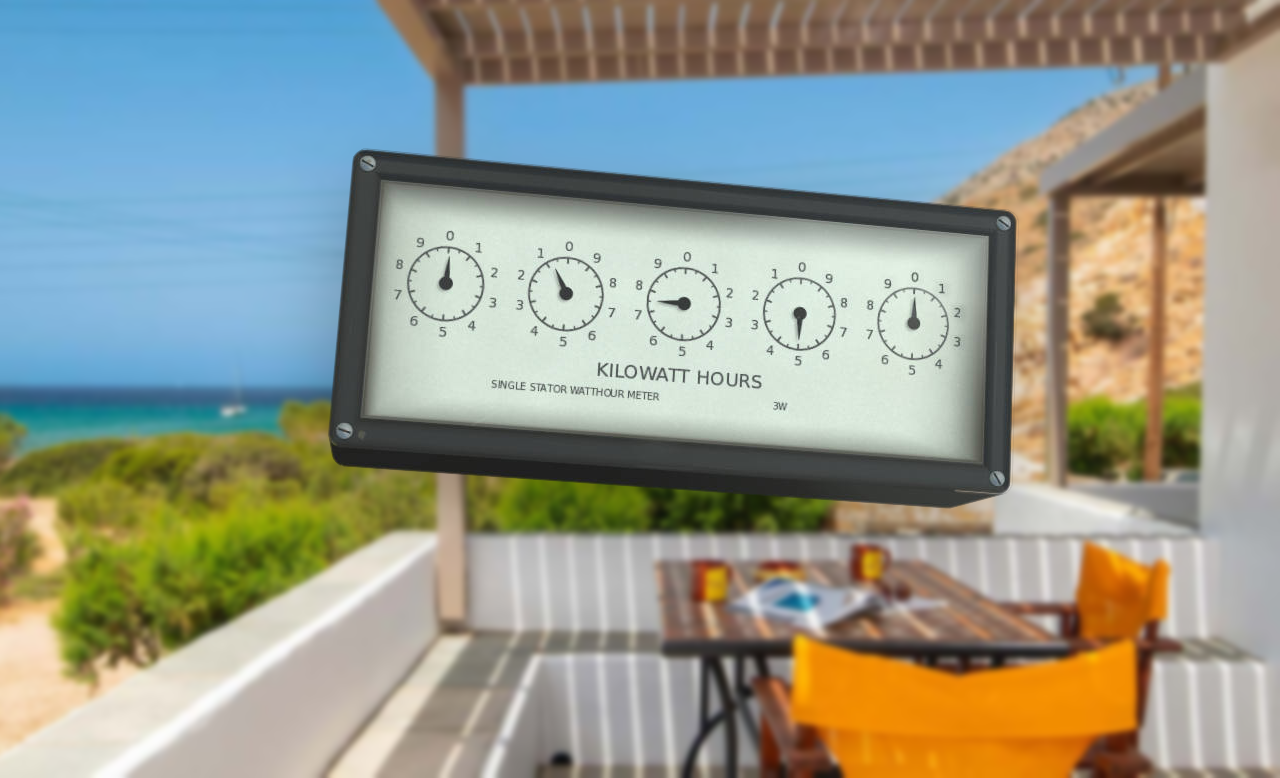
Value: 750 kWh
